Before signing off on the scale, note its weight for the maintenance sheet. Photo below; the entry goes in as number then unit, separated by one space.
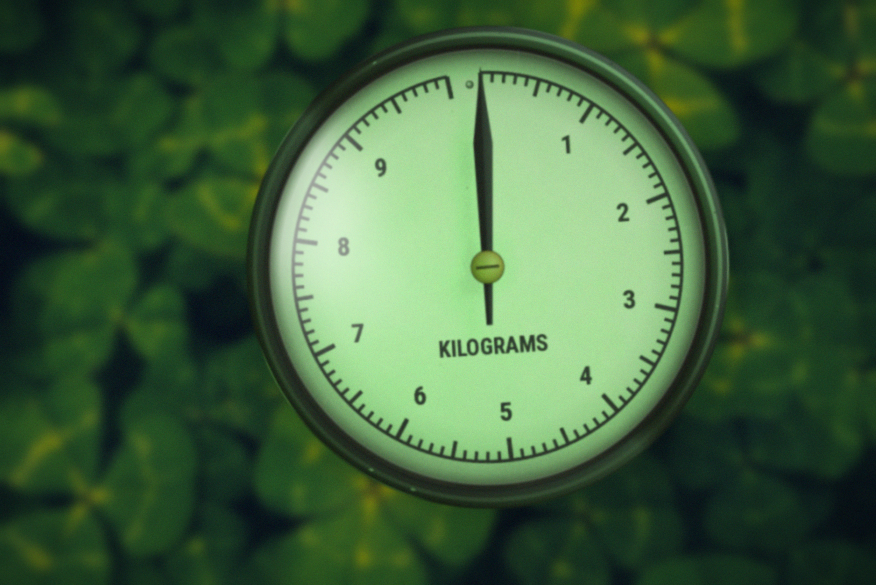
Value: 0 kg
